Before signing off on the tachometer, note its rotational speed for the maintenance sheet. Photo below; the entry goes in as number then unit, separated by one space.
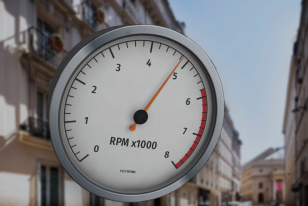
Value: 4800 rpm
